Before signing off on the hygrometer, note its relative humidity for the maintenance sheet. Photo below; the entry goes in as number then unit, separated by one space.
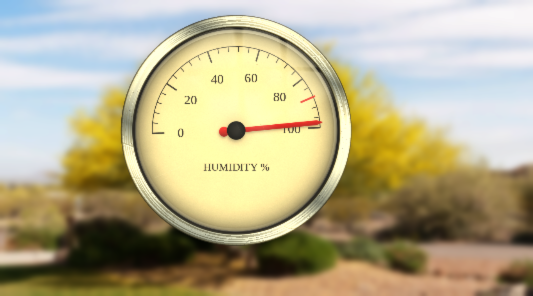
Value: 98 %
